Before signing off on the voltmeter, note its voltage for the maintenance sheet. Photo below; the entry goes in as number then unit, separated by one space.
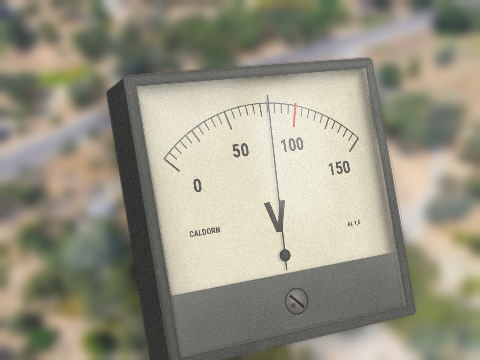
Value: 80 V
